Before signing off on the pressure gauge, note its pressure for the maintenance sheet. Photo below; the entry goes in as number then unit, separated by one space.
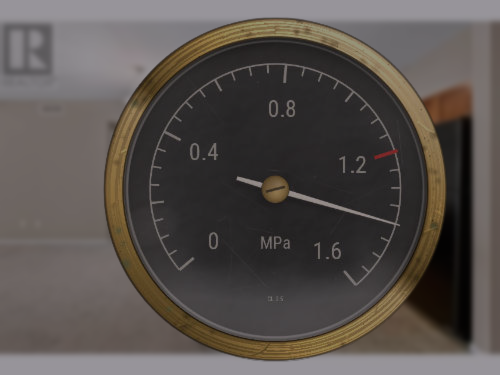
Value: 1.4 MPa
